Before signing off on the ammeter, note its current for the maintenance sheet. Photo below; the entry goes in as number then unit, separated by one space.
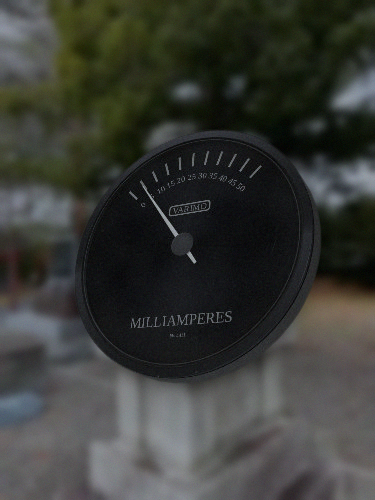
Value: 5 mA
